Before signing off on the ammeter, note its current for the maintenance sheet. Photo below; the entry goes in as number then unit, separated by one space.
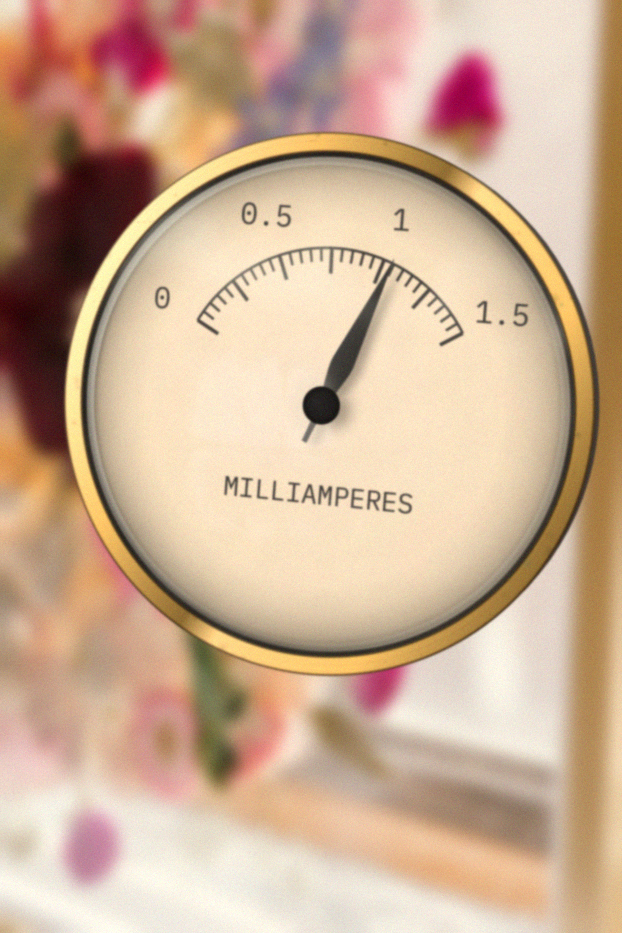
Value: 1.05 mA
